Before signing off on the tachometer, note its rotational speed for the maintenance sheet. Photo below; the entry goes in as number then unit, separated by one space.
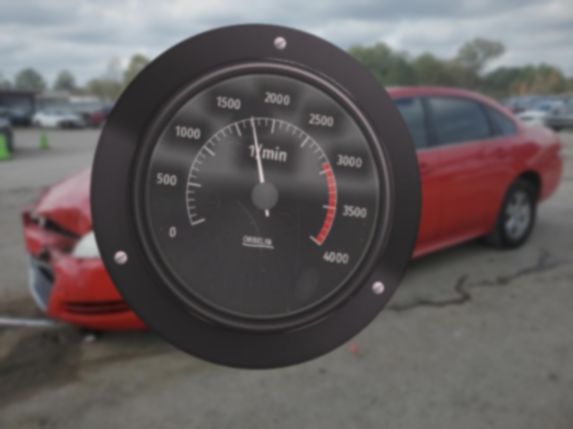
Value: 1700 rpm
